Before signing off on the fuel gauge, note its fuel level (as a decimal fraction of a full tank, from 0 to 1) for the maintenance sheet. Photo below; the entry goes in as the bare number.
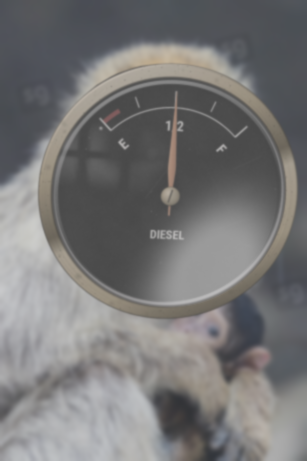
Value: 0.5
